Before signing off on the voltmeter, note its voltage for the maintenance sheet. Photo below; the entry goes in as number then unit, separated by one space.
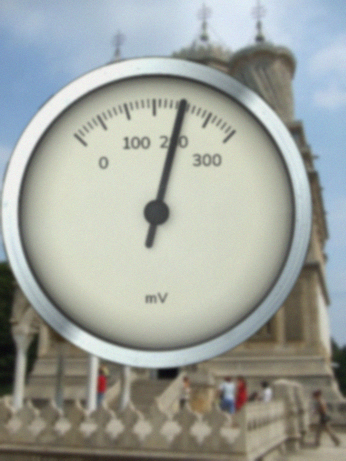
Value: 200 mV
